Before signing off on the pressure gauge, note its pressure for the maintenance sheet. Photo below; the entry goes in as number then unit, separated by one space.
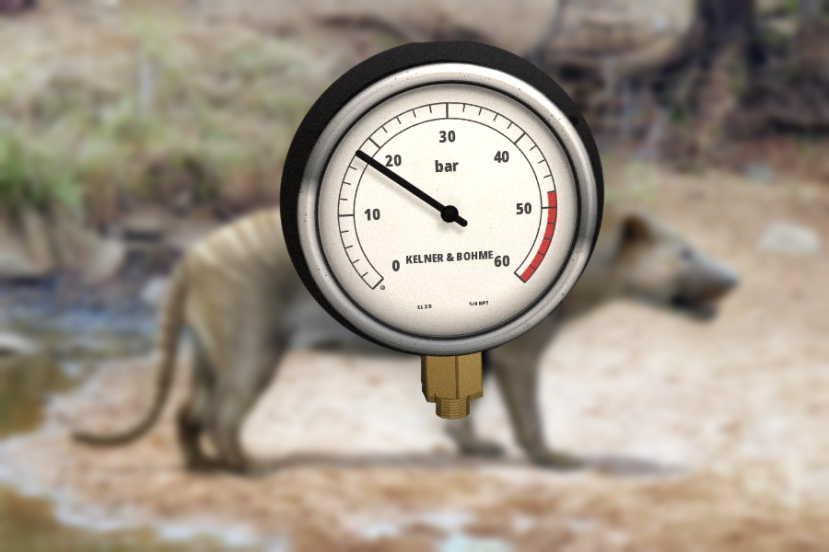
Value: 18 bar
